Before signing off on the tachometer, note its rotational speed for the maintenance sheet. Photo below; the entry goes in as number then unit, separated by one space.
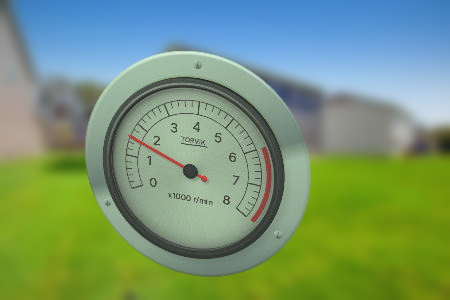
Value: 1600 rpm
